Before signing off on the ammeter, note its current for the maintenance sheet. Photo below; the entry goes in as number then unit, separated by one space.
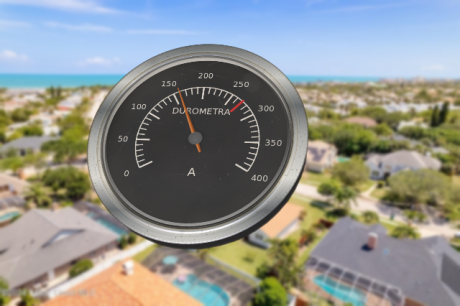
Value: 160 A
